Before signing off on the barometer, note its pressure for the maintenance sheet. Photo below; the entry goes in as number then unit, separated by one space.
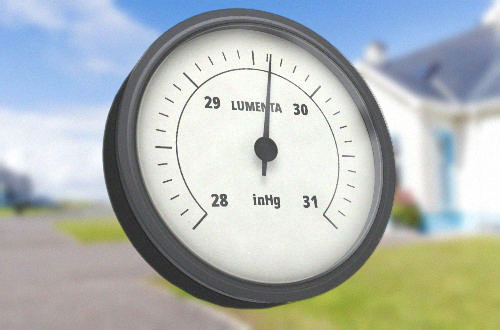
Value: 29.6 inHg
